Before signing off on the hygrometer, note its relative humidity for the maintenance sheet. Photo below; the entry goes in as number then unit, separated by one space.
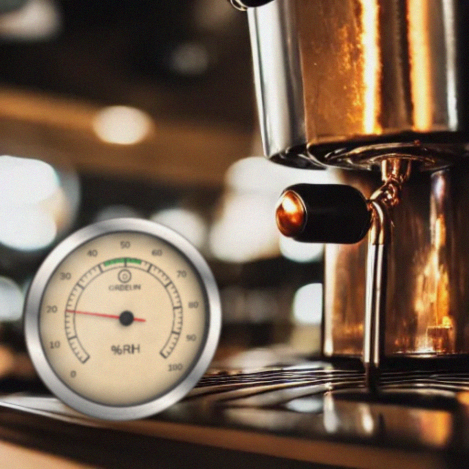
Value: 20 %
